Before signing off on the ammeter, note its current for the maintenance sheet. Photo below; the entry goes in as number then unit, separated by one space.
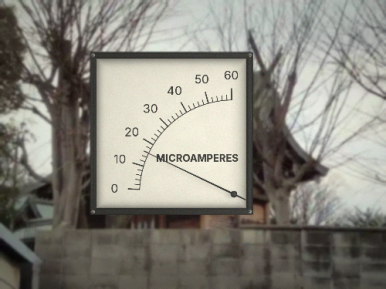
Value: 16 µA
